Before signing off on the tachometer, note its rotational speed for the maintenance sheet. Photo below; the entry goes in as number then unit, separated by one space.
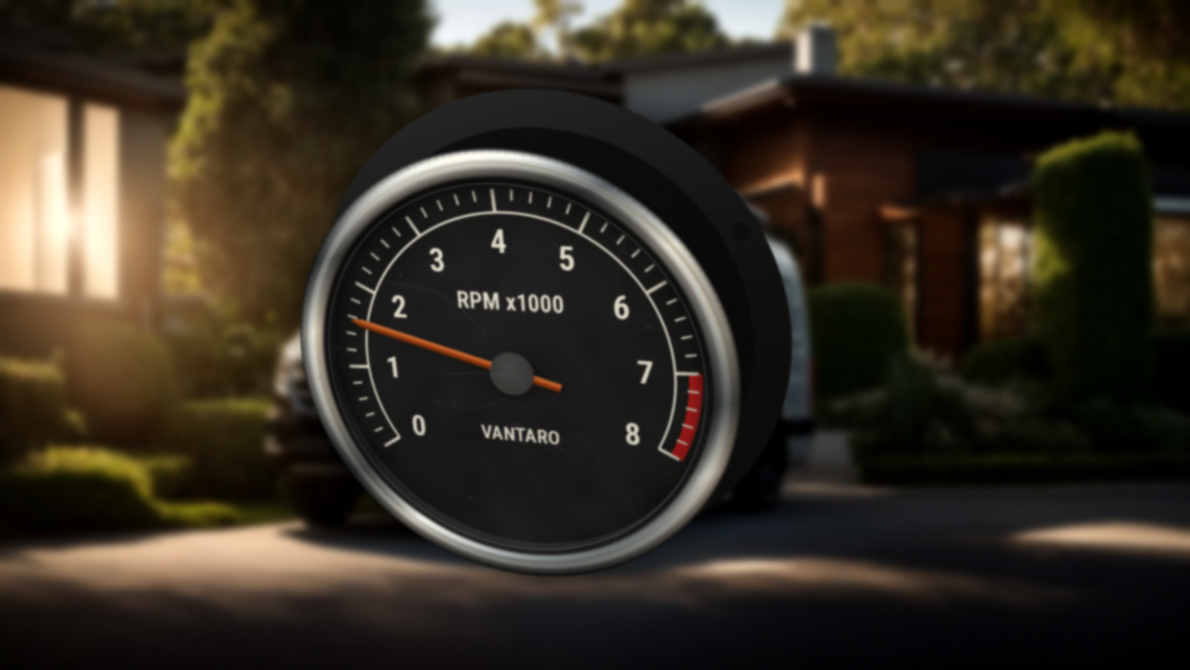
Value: 1600 rpm
